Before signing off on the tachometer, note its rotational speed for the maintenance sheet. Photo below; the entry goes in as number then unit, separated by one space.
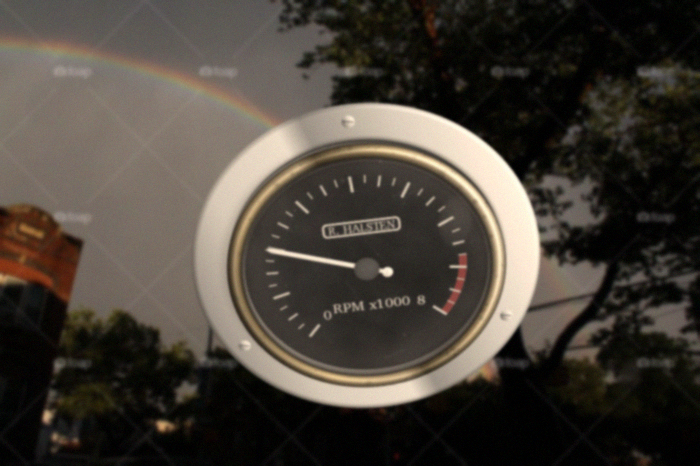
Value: 2000 rpm
